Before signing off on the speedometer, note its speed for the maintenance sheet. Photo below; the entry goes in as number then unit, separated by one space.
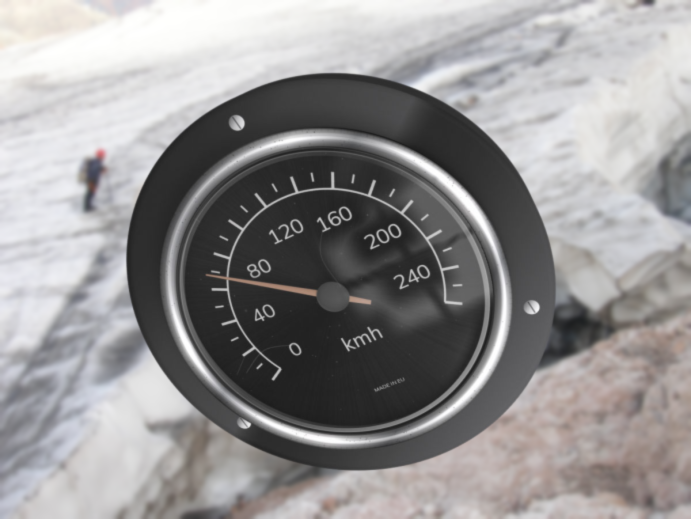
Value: 70 km/h
